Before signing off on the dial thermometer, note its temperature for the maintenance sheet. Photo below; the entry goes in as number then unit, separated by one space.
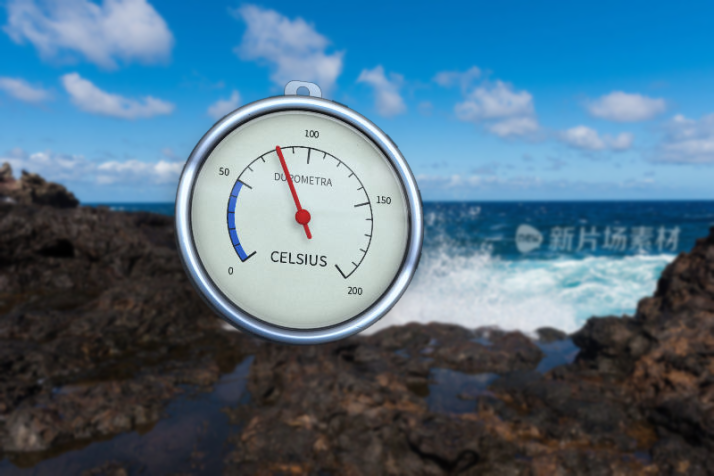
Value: 80 °C
